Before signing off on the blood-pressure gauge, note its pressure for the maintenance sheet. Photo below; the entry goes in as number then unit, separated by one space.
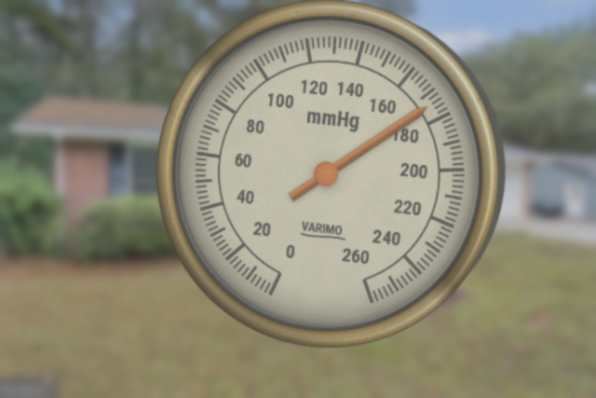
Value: 174 mmHg
